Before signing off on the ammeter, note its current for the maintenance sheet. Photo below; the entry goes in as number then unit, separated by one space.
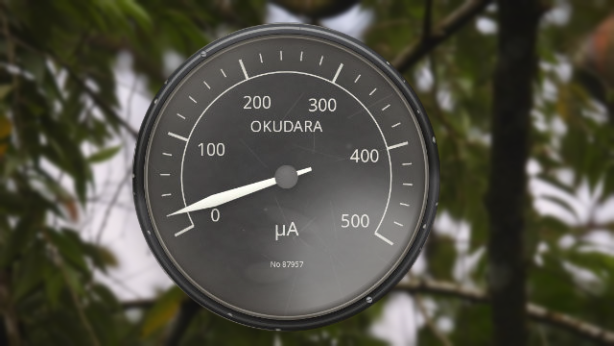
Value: 20 µA
